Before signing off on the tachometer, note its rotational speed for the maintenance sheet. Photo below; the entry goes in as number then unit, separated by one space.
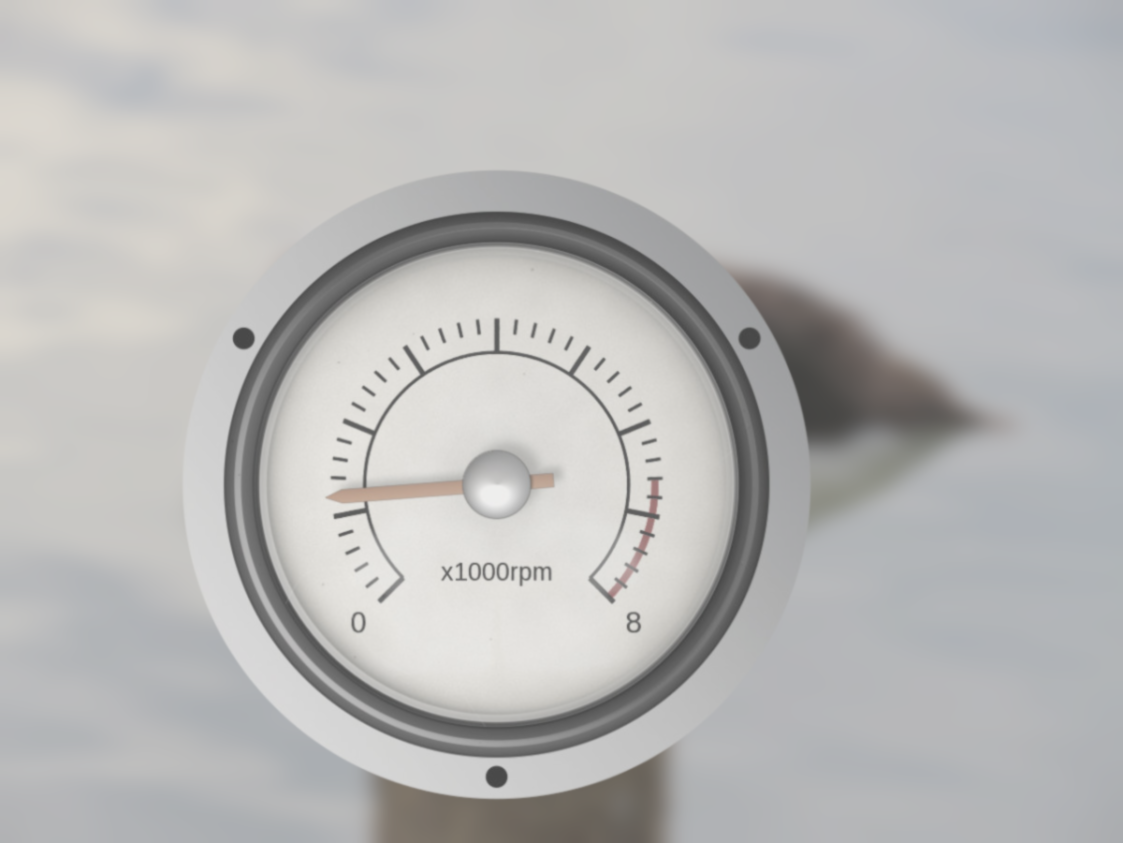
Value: 1200 rpm
